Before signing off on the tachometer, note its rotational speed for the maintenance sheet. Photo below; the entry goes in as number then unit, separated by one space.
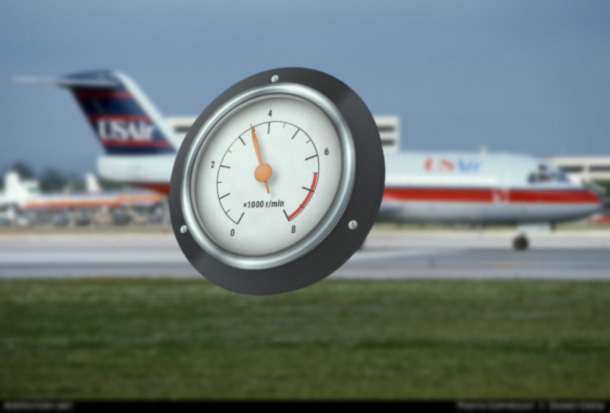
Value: 3500 rpm
